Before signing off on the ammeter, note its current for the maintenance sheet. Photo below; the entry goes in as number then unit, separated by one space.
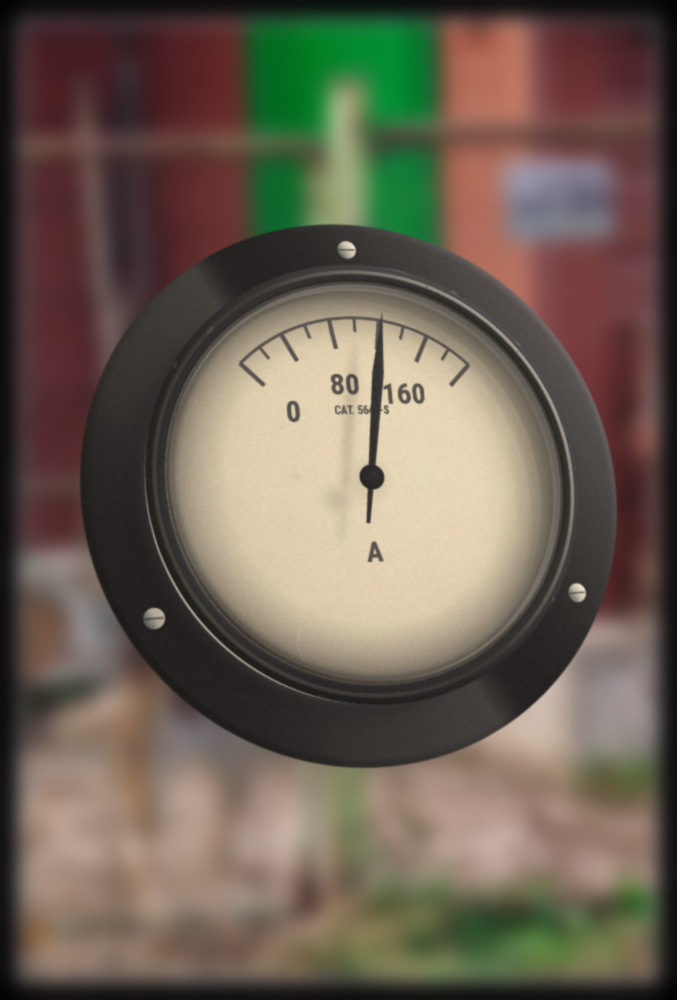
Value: 120 A
